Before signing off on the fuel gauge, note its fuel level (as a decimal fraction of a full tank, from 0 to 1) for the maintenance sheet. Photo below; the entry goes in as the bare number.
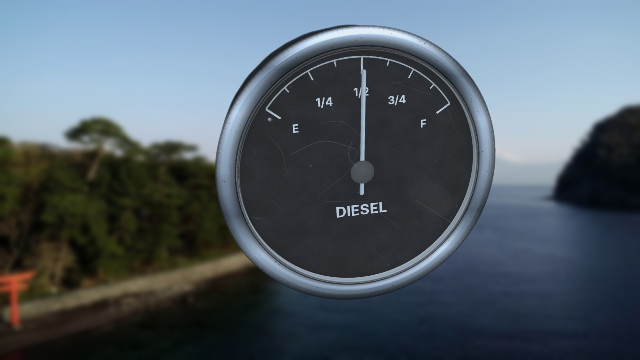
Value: 0.5
